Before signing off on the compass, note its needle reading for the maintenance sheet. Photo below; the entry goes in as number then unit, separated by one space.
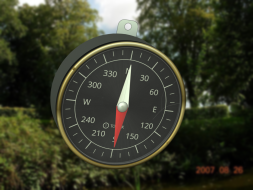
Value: 180 °
